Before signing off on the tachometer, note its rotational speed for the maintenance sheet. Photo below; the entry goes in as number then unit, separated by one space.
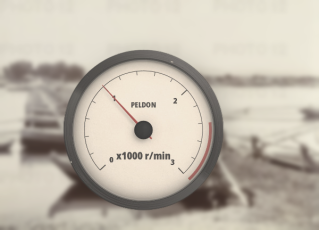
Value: 1000 rpm
